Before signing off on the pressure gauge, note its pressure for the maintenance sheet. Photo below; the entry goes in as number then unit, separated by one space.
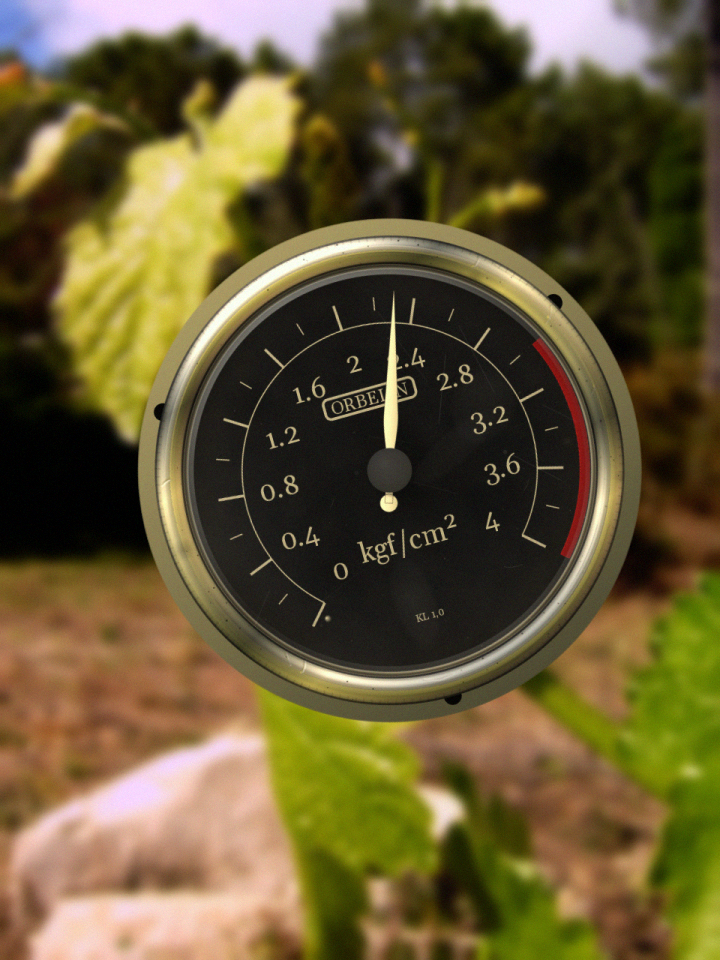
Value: 2.3 kg/cm²
